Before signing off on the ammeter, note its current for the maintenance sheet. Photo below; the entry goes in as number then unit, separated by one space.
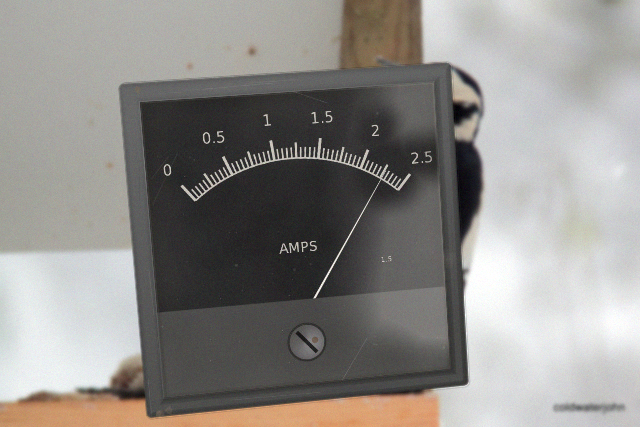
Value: 2.25 A
